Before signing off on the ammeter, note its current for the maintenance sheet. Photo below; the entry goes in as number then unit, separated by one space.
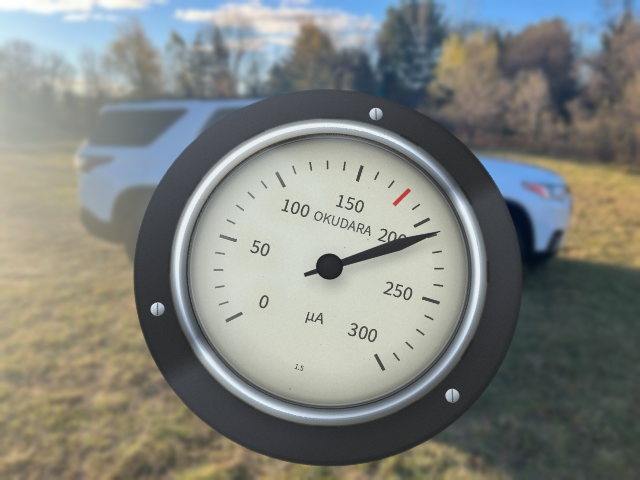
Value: 210 µA
